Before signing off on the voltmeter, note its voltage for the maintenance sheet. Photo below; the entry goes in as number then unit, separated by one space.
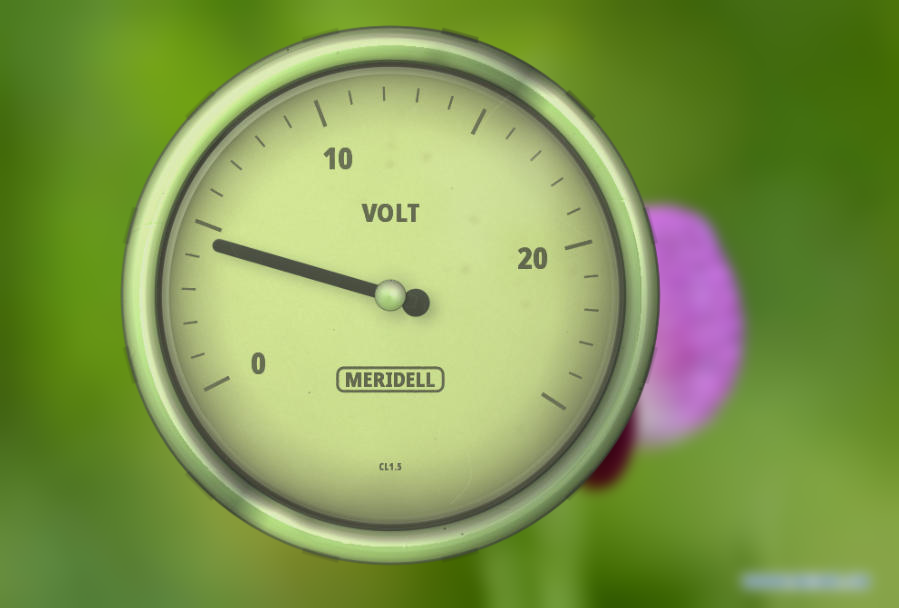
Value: 4.5 V
